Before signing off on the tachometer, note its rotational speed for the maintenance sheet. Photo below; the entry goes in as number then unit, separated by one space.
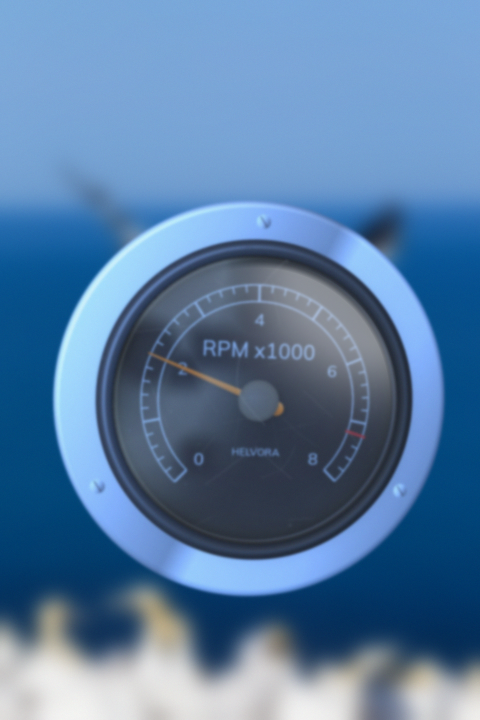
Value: 2000 rpm
